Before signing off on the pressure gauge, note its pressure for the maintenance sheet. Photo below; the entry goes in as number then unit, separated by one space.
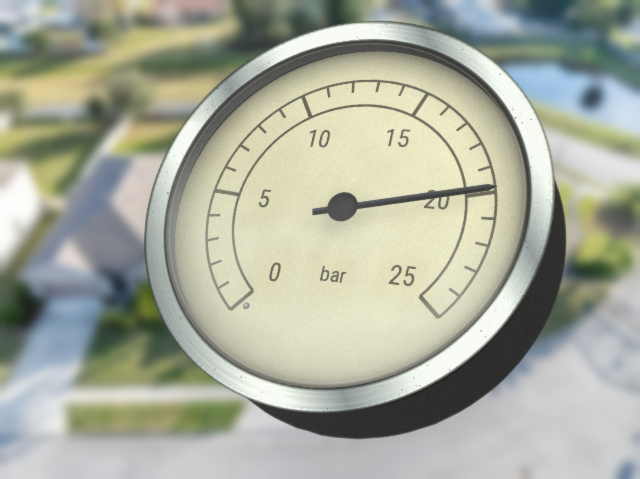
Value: 20 bar
